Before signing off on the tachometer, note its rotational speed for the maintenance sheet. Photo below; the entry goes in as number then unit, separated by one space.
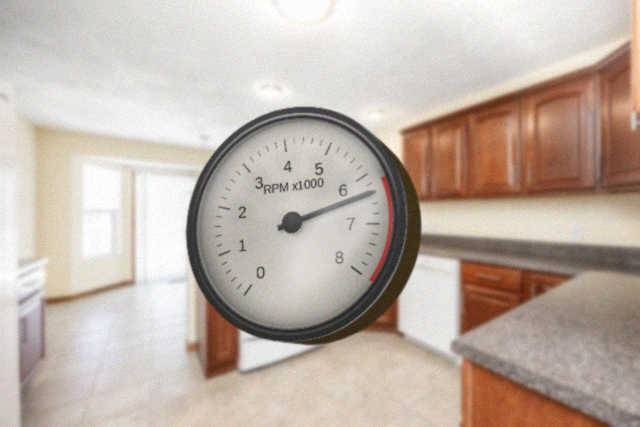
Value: 6400 rpm
